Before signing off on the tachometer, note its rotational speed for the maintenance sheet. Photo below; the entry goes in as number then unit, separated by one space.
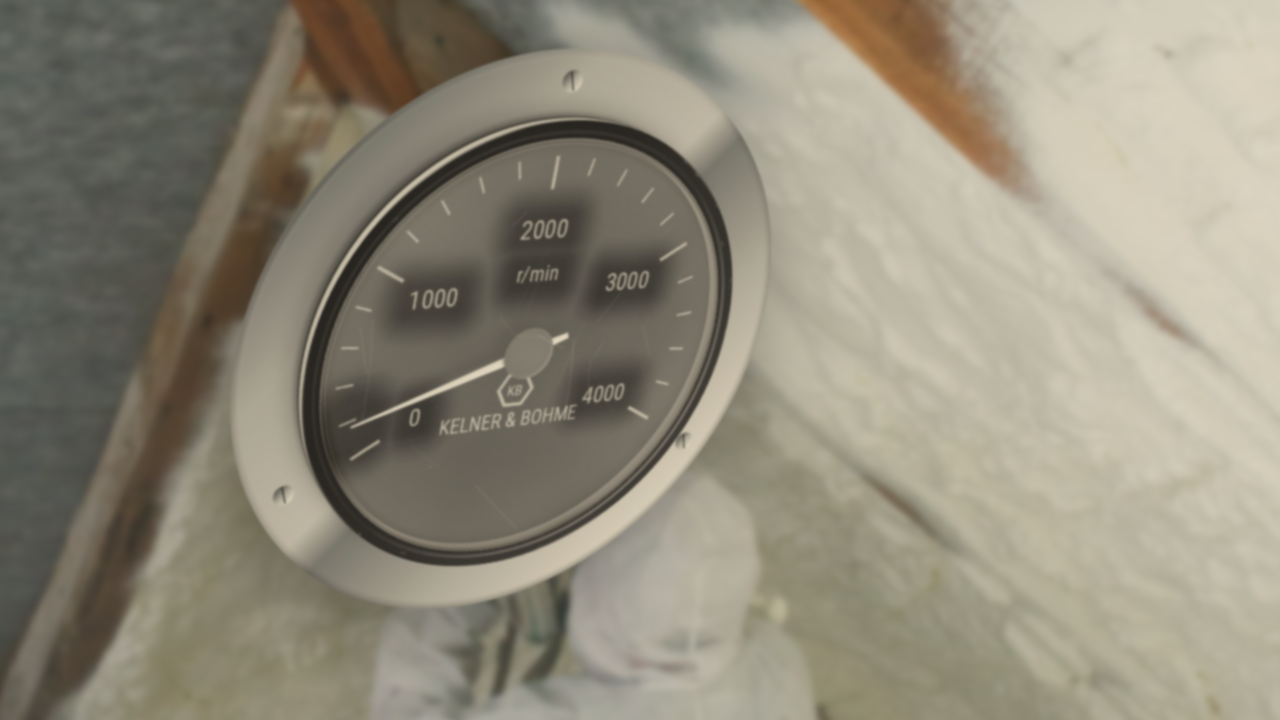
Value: 200 rpm
